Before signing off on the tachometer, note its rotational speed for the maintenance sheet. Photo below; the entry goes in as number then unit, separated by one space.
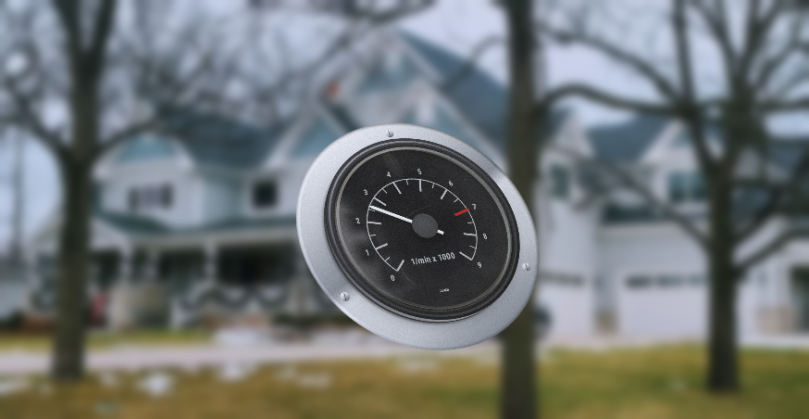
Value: 2500 rpm
